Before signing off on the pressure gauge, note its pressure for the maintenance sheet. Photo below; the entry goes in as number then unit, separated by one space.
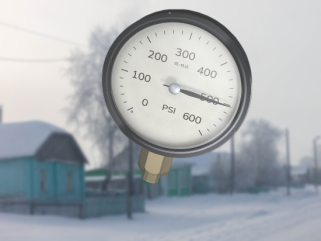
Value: 500 psi
